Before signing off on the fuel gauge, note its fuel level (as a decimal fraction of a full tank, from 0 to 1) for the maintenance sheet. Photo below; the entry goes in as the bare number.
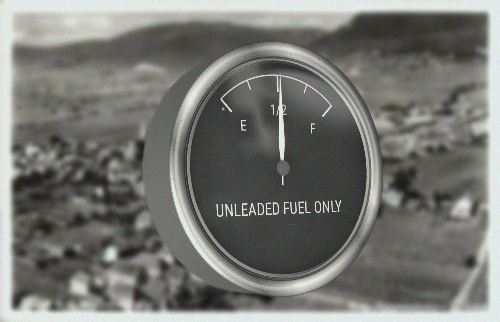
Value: 0.5
